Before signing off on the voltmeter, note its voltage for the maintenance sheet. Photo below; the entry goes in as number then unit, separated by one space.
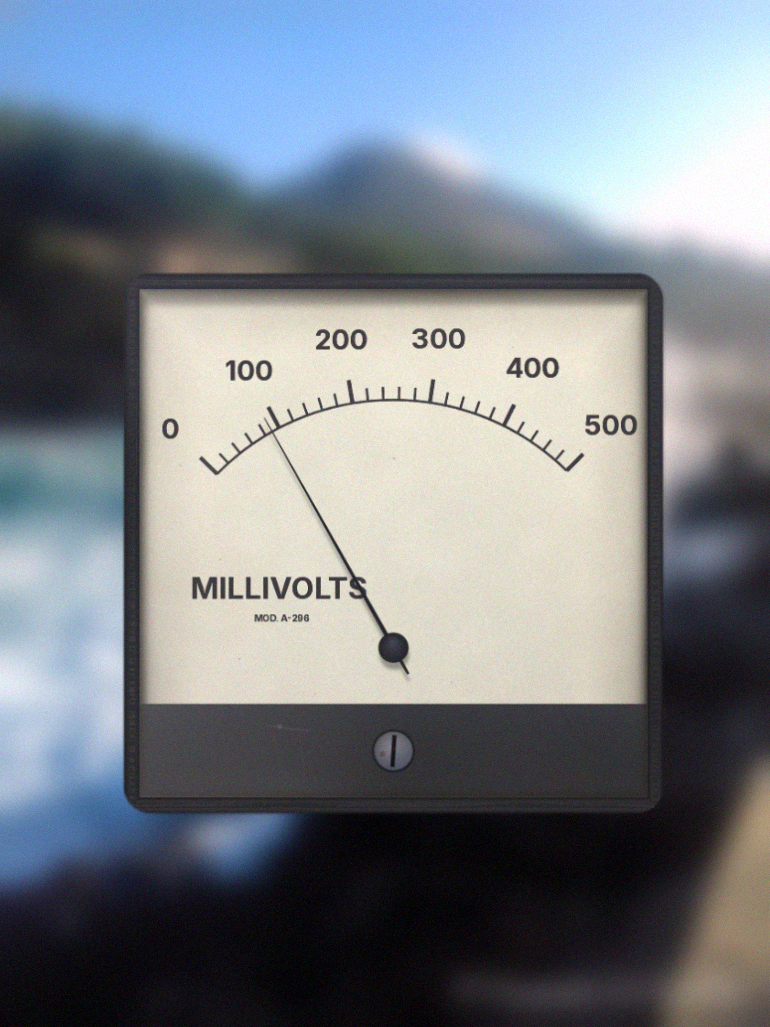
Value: 90 mV
